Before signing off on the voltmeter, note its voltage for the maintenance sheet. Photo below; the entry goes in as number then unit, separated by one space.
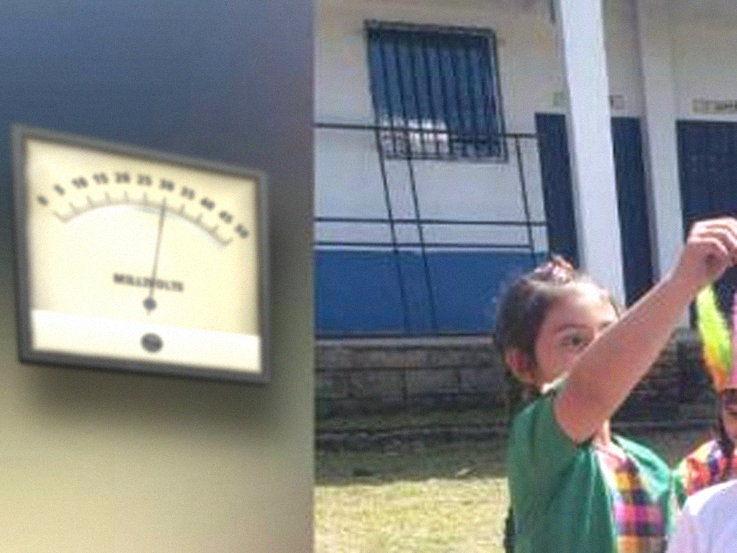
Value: 30 mV
